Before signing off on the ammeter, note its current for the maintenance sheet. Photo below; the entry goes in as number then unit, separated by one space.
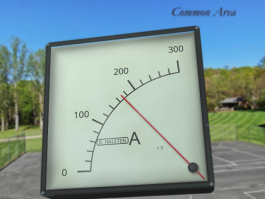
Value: 170 A
